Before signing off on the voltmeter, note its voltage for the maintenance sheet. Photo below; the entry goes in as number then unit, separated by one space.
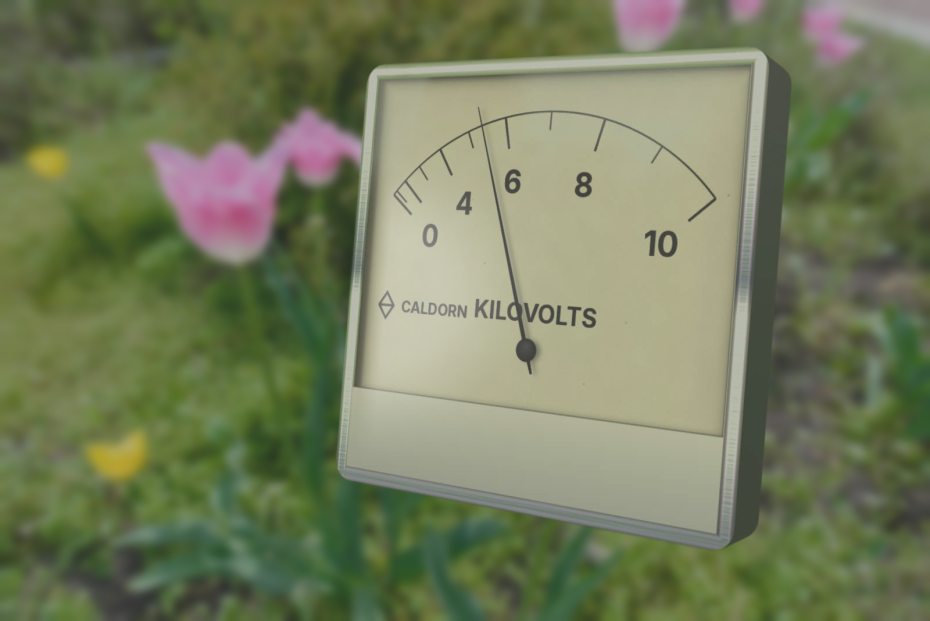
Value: 5.5 kV
